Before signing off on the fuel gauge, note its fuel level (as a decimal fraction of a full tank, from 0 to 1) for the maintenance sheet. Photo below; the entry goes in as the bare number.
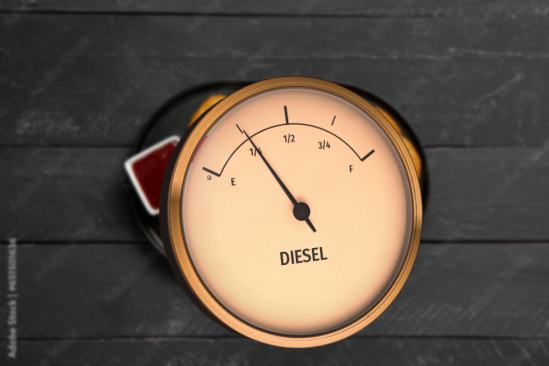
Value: 0.25
